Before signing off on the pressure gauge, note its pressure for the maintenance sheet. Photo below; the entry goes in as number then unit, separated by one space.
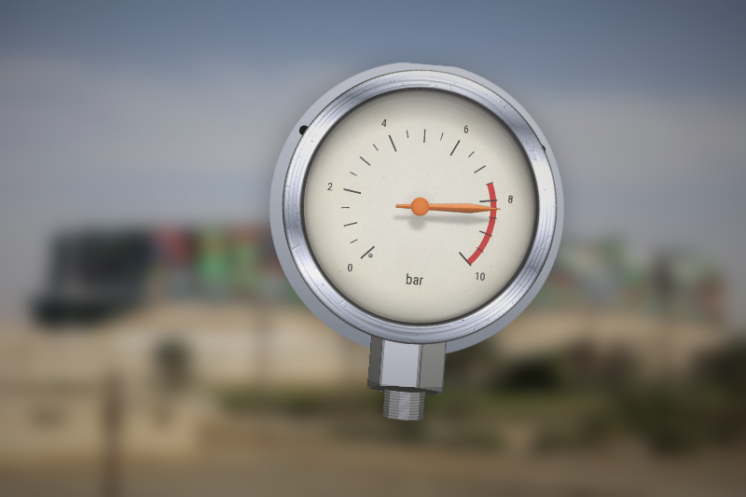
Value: 8.25 bar
